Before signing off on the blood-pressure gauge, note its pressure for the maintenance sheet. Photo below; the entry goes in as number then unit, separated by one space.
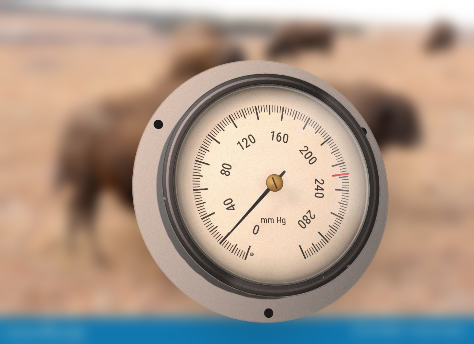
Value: 20 mmHg
